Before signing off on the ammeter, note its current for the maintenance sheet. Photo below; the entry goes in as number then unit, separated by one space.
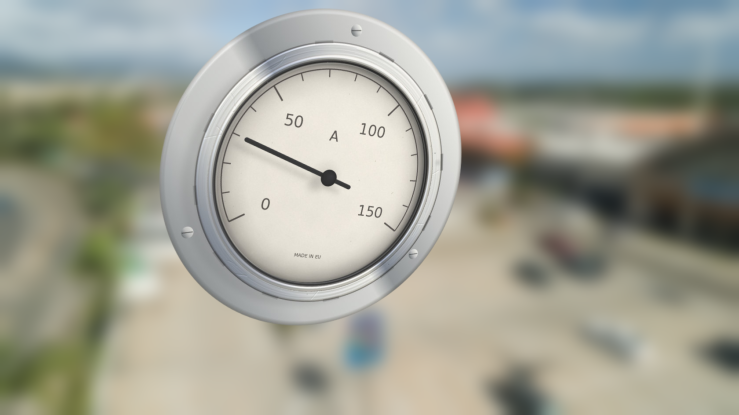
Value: 30 A
